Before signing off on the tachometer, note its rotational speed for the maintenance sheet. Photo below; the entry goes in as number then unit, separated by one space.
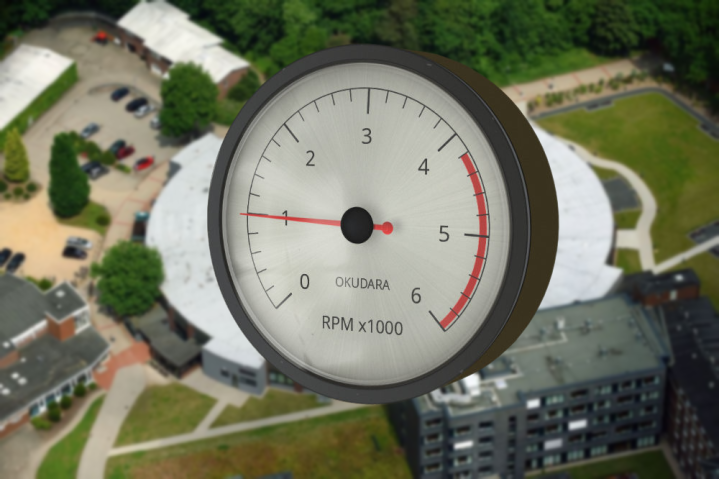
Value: 1000 rpm
